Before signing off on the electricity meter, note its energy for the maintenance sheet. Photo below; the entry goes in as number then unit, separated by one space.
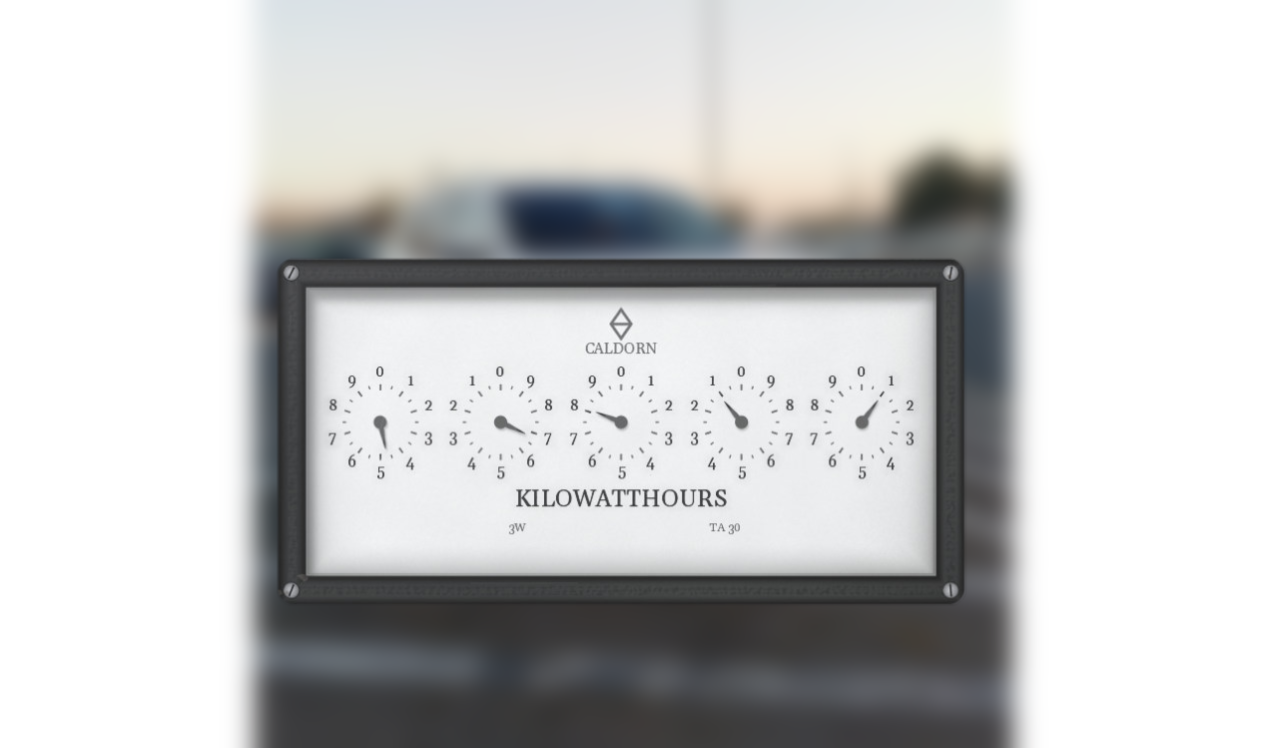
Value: 46811 kWh
